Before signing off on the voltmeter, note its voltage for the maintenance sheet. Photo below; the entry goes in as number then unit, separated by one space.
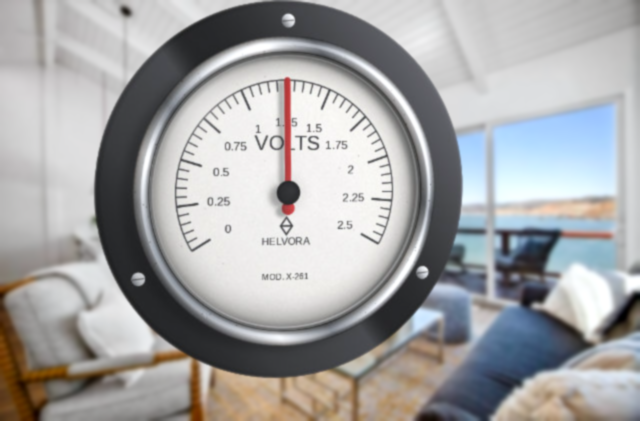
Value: 1.25 V
